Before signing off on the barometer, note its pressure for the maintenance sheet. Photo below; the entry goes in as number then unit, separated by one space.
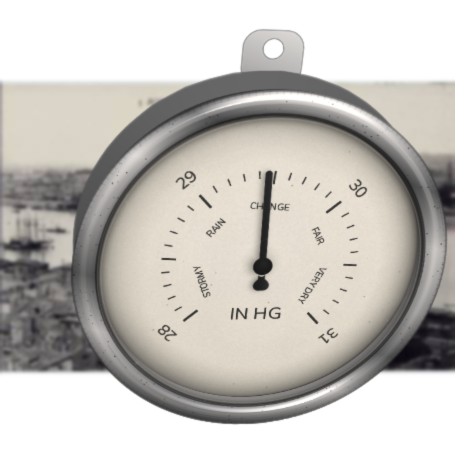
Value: 29.45 inHg
